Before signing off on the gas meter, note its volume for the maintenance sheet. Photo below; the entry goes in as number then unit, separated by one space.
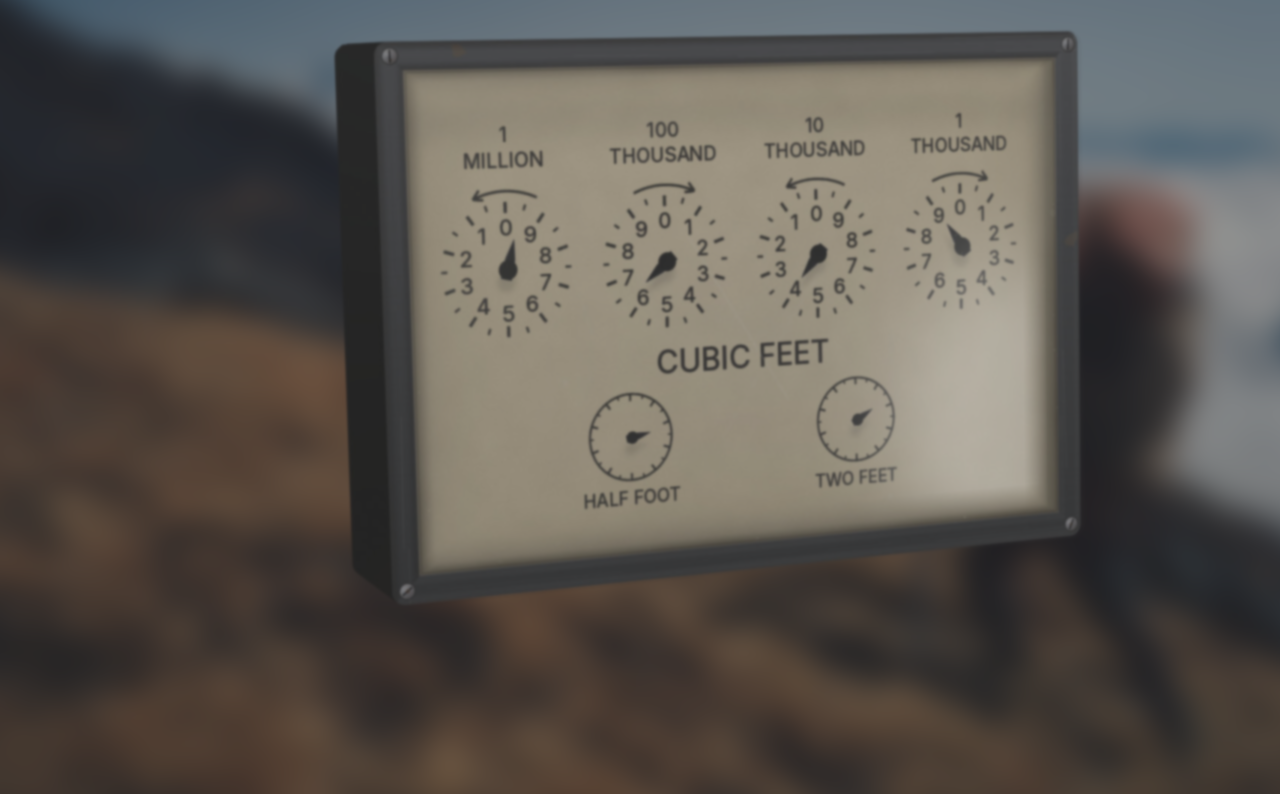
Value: 963900 ft³
